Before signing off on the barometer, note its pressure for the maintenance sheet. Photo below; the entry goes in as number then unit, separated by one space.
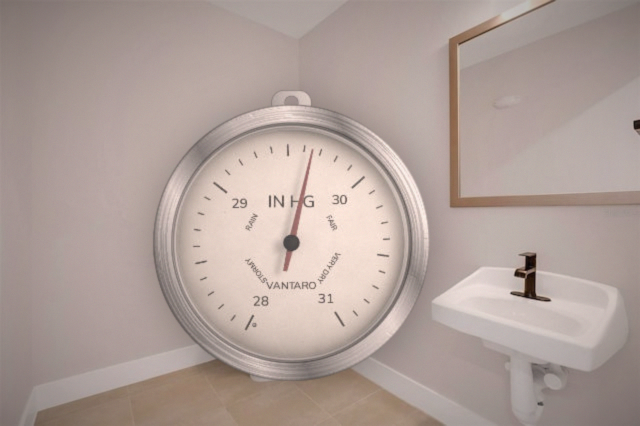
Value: 29.65 inHg
